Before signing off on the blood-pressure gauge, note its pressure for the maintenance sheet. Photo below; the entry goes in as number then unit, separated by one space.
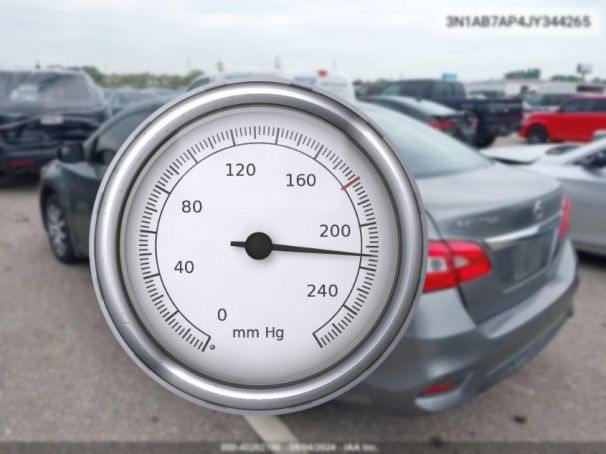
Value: 214 mmHg
